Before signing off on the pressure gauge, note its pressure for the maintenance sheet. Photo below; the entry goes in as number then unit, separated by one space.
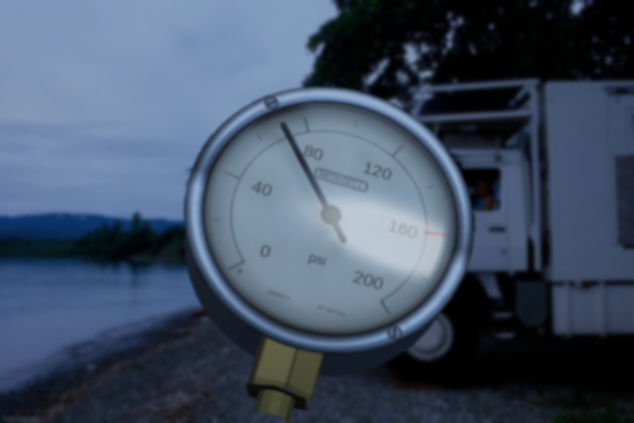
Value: 70 psi
